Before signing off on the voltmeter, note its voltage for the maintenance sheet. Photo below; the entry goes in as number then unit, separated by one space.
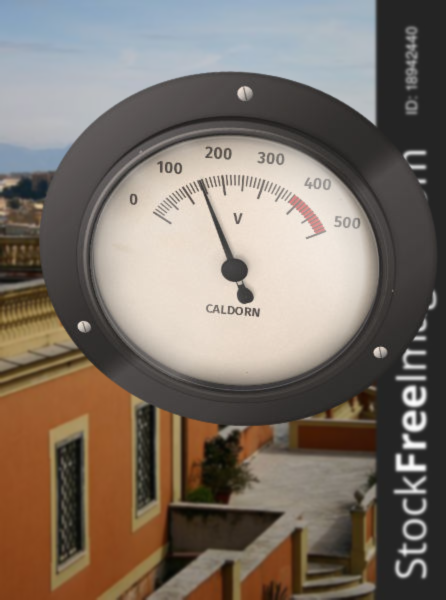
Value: 150 V
